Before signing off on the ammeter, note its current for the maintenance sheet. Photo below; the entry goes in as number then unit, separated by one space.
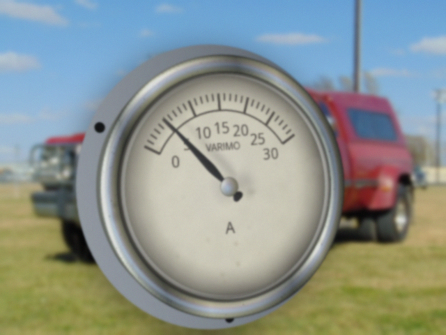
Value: 5 A
